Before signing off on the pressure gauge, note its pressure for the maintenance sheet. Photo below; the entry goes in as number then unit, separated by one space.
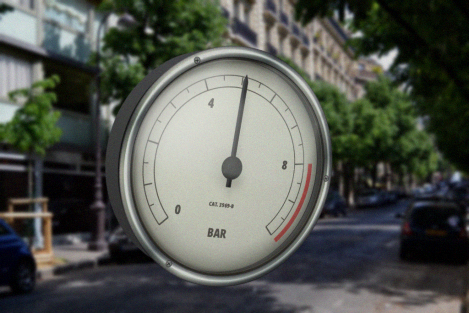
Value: 5 bar
